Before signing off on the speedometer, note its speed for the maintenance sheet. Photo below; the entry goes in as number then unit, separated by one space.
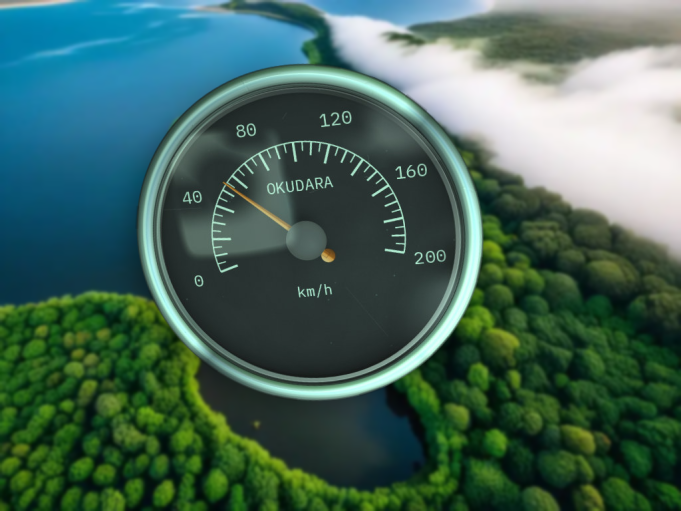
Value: 55 km/h
